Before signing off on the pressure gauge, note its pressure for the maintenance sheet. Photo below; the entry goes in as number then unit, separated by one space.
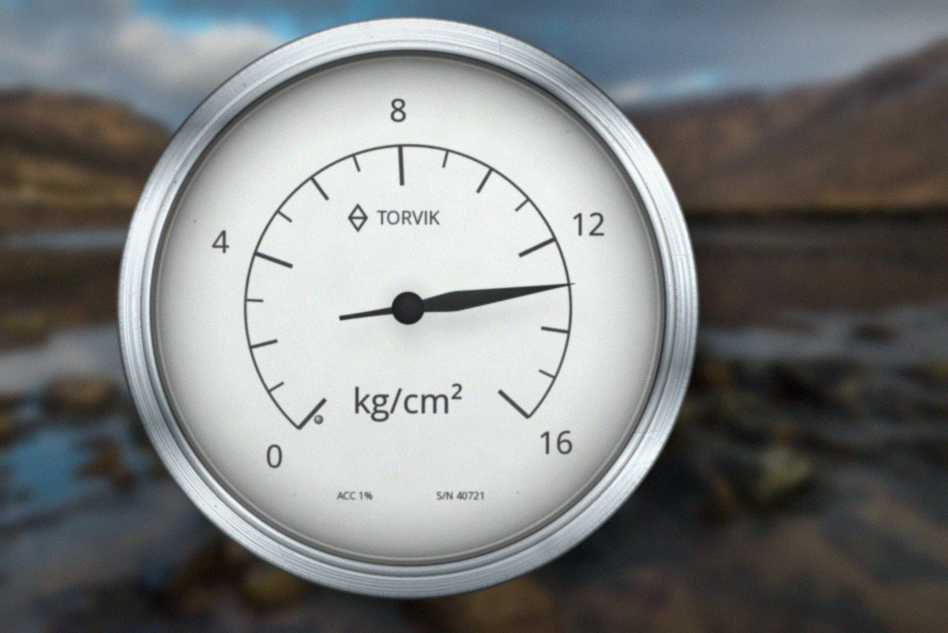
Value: 13 kg/cm²
